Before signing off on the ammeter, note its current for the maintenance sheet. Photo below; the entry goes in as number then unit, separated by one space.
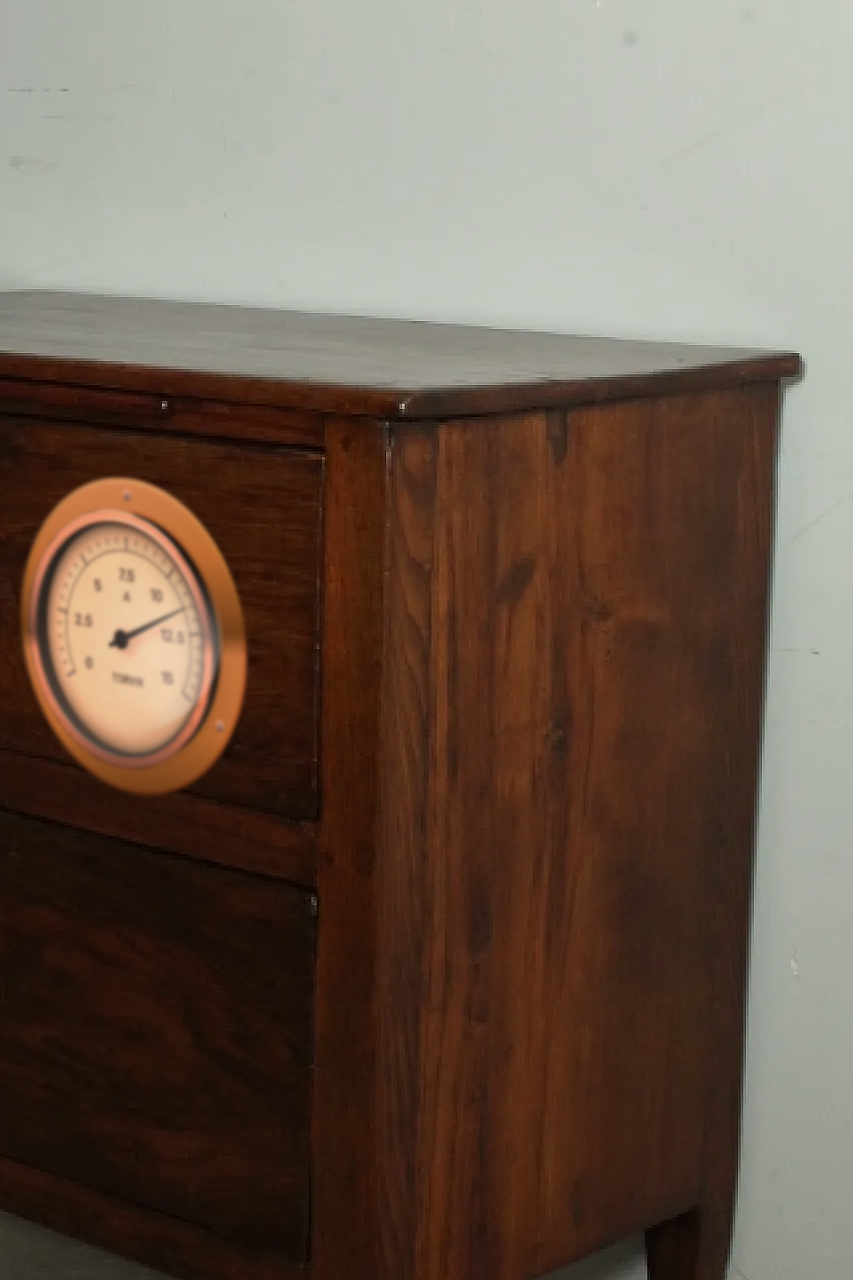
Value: 11.5 A
